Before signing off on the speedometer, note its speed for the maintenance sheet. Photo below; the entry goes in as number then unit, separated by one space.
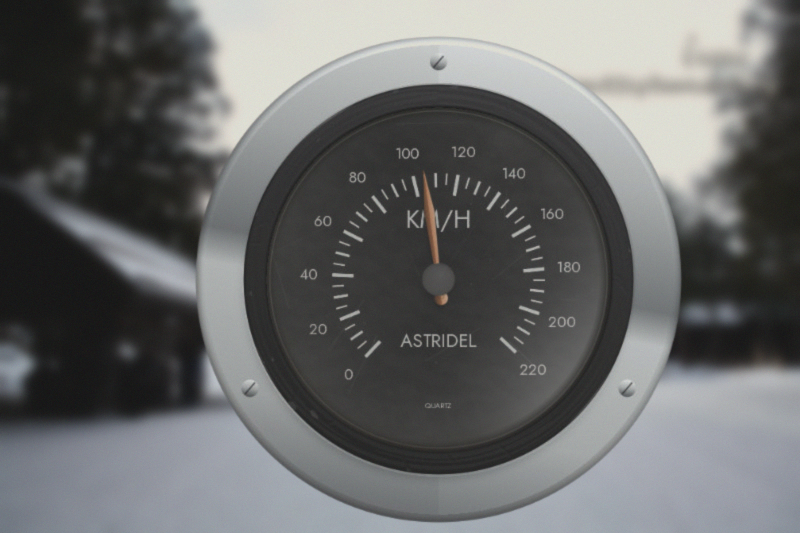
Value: 105 km/h
